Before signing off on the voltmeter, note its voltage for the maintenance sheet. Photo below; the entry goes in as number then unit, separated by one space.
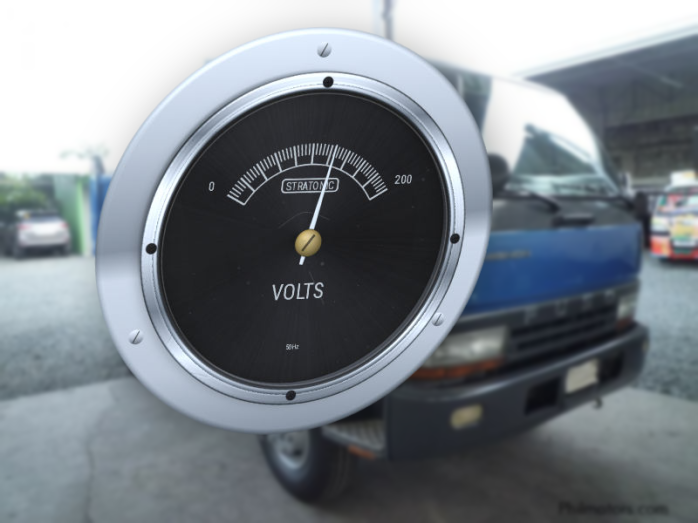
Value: 120 V
